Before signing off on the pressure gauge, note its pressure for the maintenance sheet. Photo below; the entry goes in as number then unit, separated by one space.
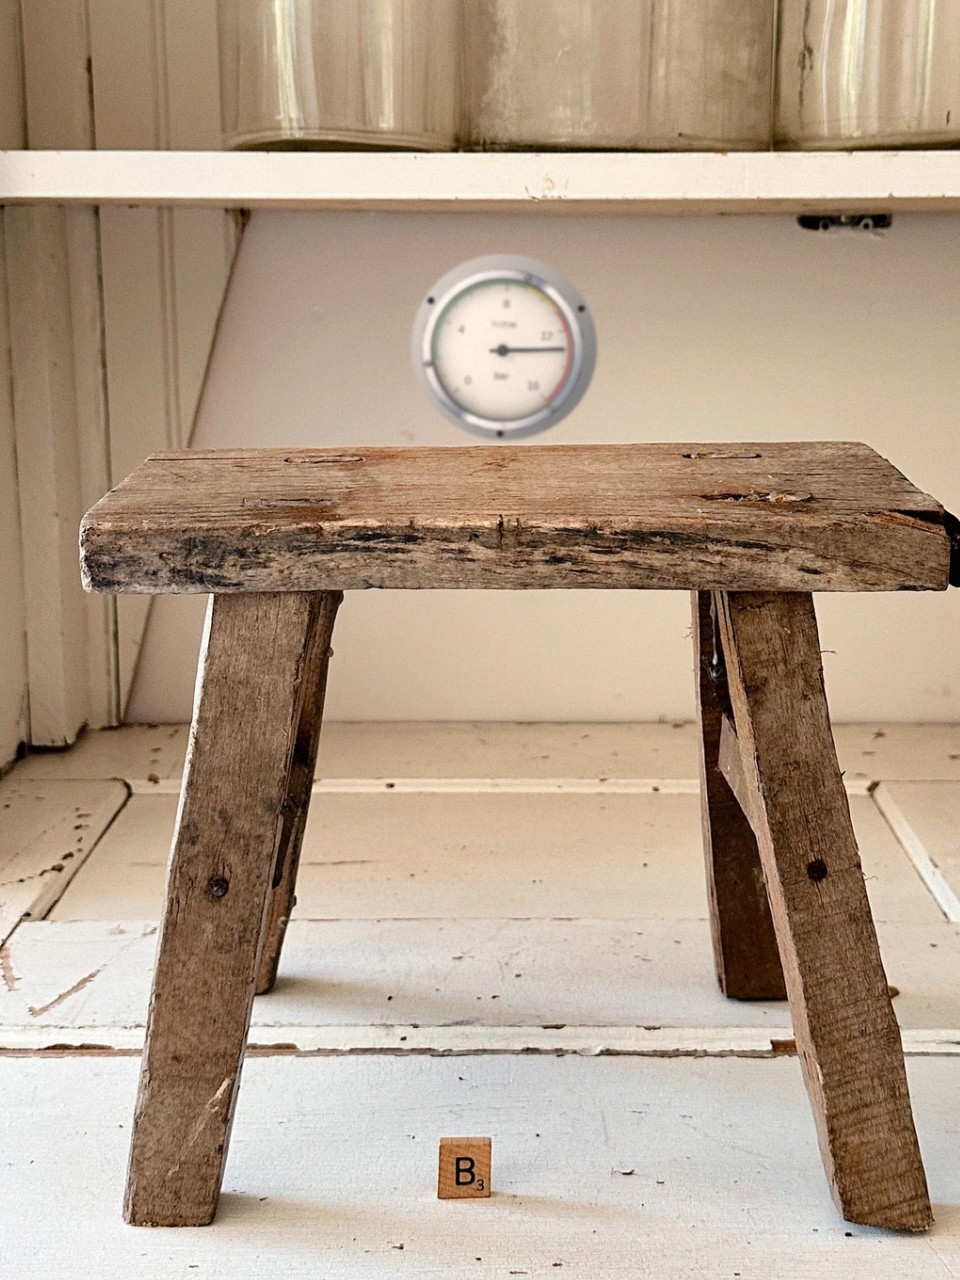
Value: 13 bar
